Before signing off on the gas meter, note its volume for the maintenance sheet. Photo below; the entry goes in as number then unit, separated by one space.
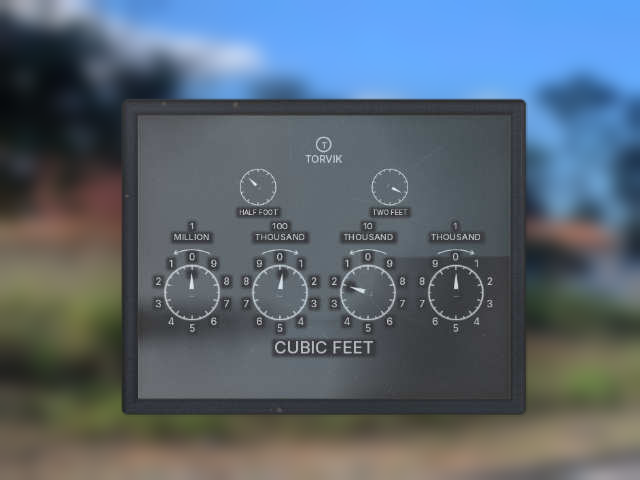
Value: 2000 ft³
